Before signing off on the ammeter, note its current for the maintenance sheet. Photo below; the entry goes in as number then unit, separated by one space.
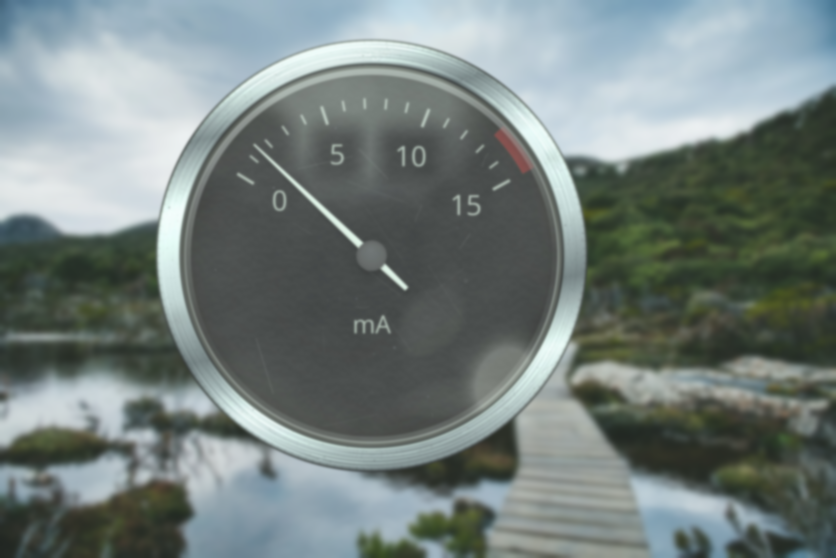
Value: 1.5 mA
